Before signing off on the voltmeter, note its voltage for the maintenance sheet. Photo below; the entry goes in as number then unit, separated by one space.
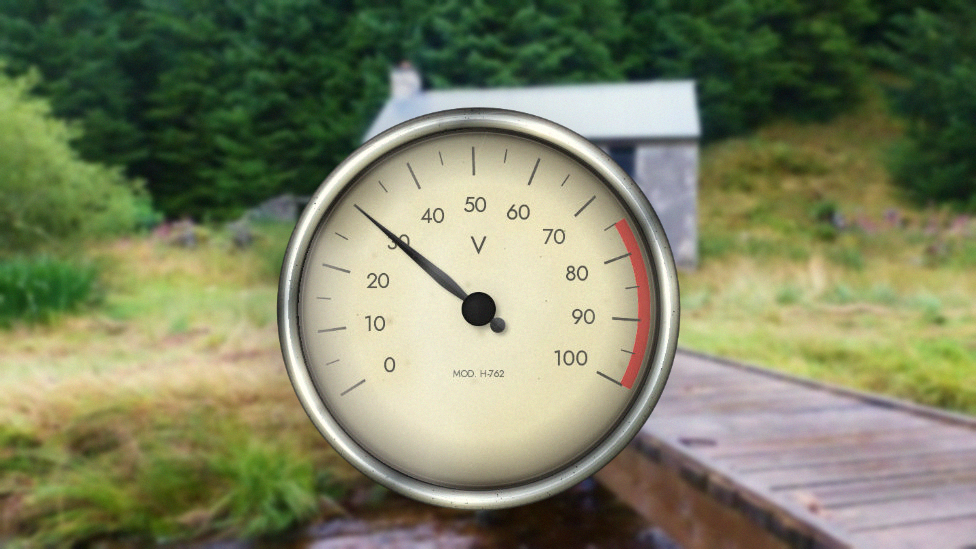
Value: 30 V
